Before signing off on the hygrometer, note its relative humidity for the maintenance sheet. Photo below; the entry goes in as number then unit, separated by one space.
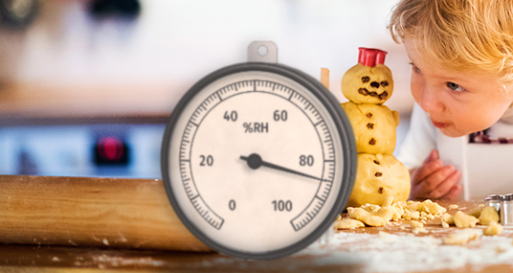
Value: 85 %
